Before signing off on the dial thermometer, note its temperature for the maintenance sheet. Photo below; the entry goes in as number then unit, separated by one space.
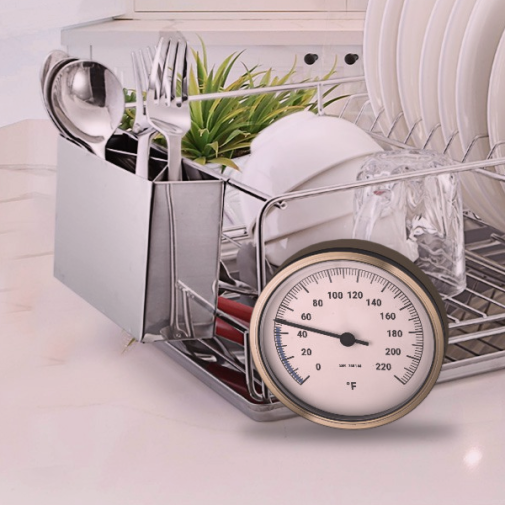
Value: 50 °F
